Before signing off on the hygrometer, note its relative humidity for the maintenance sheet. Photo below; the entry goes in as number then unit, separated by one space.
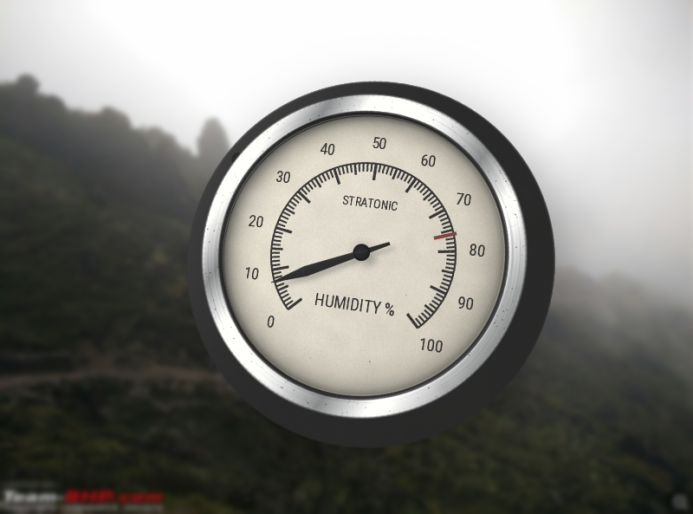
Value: 7 %
